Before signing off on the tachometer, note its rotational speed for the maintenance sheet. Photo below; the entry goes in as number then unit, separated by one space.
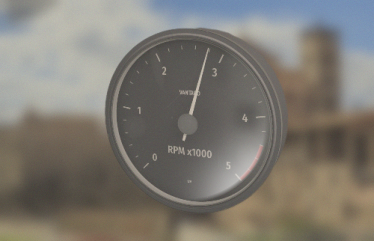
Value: 2800 rpm
